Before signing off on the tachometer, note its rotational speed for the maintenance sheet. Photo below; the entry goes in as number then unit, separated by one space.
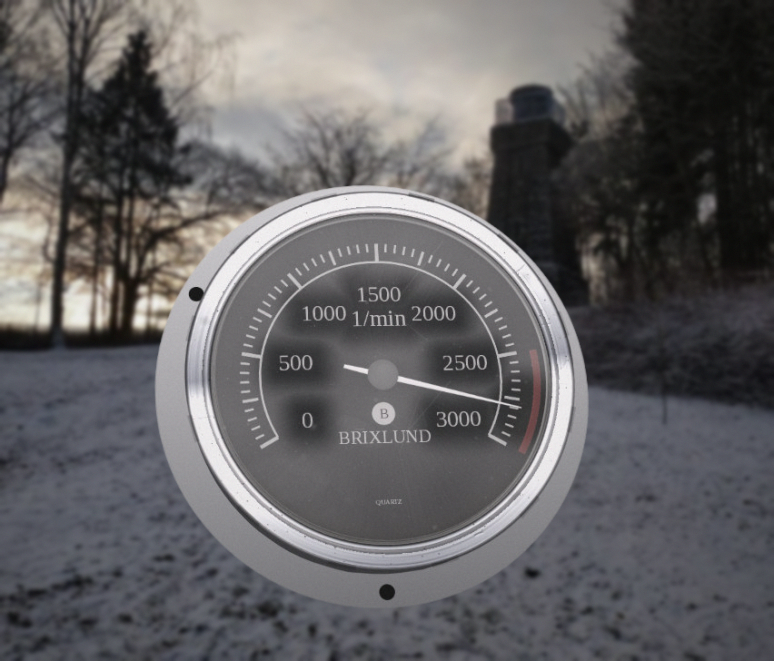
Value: 2800 rpm
